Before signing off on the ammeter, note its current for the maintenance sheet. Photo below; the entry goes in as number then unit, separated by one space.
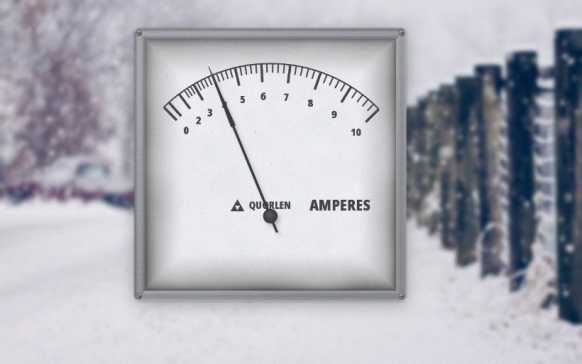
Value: 4 A
